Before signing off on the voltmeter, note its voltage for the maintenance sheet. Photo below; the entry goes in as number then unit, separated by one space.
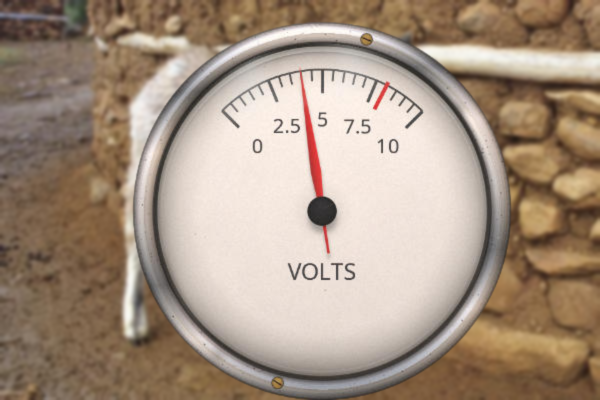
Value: 4 V
